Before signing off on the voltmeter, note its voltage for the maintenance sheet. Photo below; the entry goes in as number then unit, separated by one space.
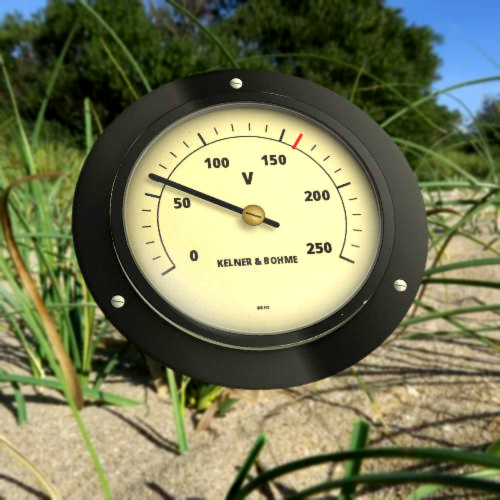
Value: 60 V
